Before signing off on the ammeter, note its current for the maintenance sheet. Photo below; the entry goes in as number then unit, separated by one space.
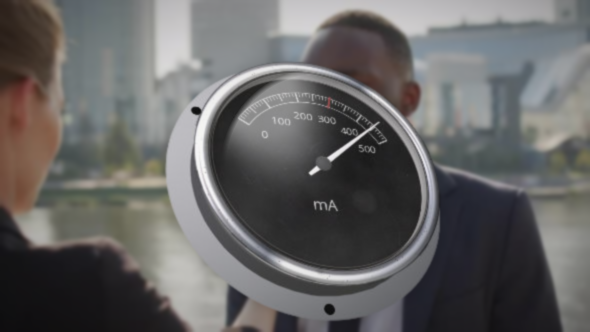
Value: 450 mA
